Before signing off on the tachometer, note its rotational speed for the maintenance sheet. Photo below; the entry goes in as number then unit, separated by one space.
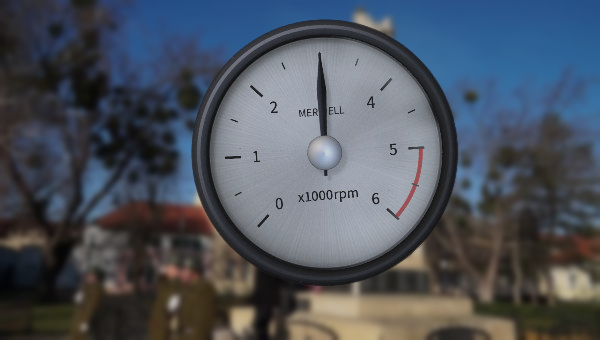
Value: 3000 rpm
